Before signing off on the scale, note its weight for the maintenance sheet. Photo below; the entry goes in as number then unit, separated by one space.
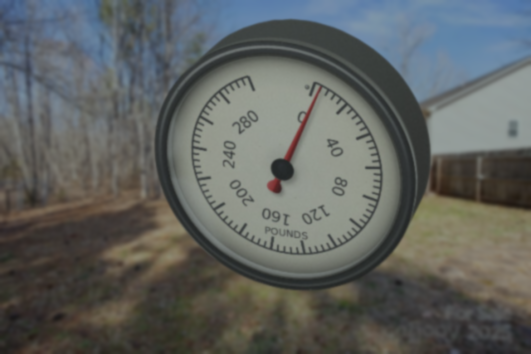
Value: 4 lb
